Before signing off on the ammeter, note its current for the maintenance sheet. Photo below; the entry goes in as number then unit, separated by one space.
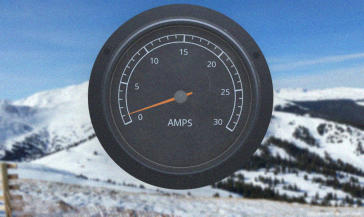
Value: 1 A
